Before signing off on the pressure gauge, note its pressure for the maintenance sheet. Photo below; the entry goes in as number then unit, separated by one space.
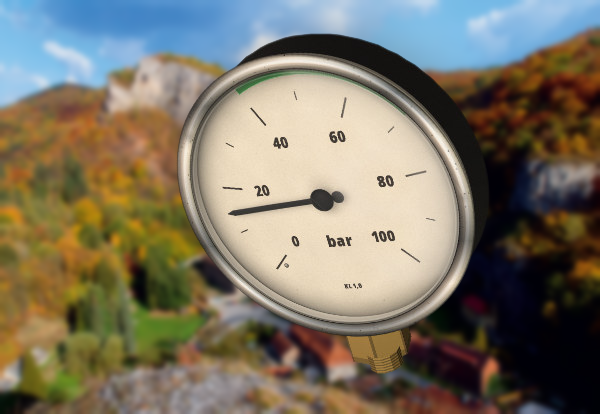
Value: 15 bar
